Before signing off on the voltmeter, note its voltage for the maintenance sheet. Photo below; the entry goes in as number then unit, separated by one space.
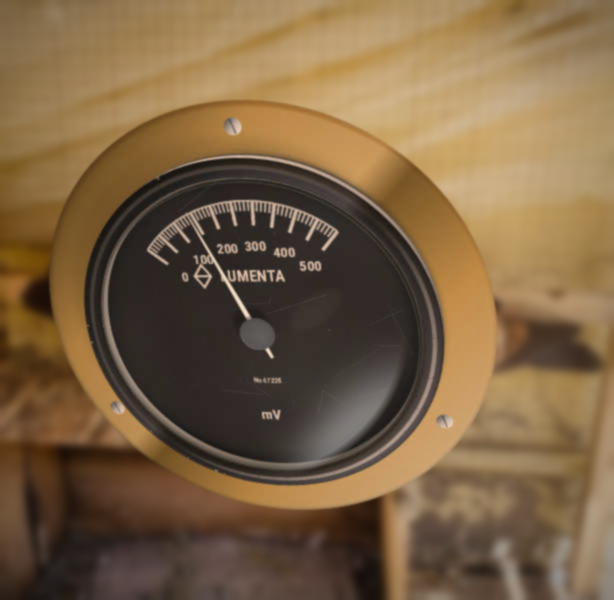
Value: 150 mV
